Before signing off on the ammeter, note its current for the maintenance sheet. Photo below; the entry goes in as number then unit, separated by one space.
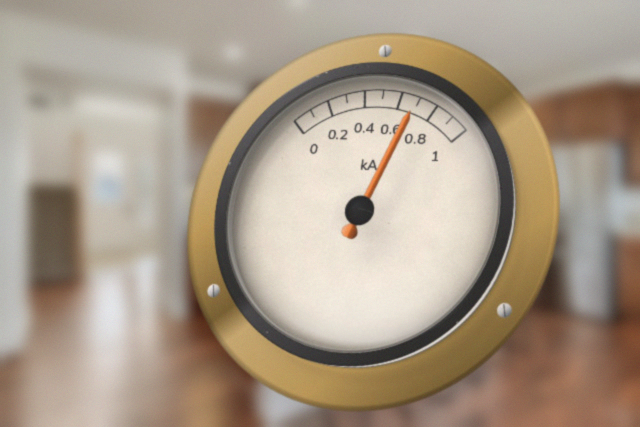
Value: 0.7 kA
